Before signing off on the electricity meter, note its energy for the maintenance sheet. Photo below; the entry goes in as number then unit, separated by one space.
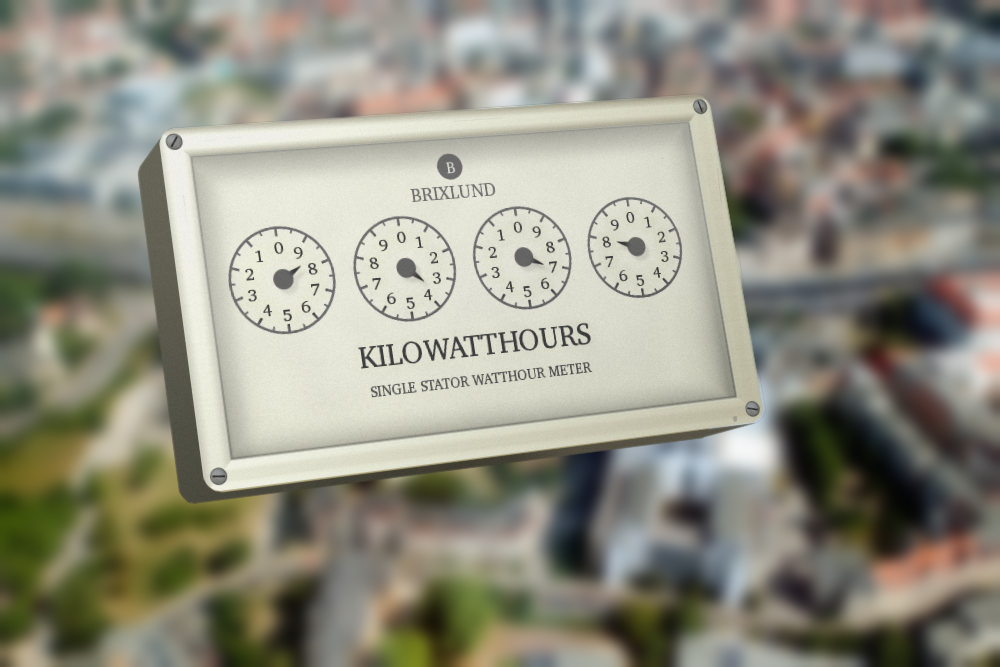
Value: 8368 kWh
